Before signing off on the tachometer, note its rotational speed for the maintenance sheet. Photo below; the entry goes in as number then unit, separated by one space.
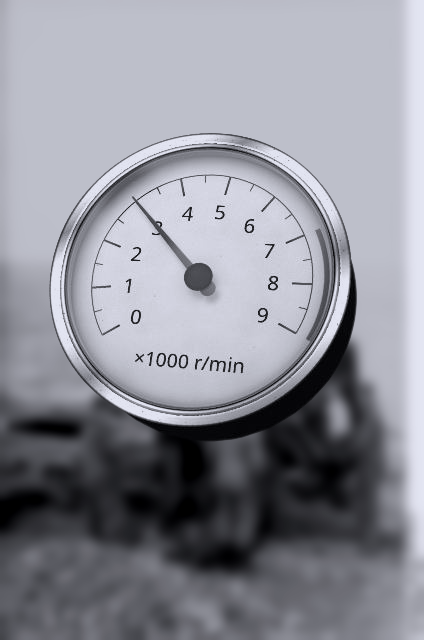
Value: 3000 rpm
